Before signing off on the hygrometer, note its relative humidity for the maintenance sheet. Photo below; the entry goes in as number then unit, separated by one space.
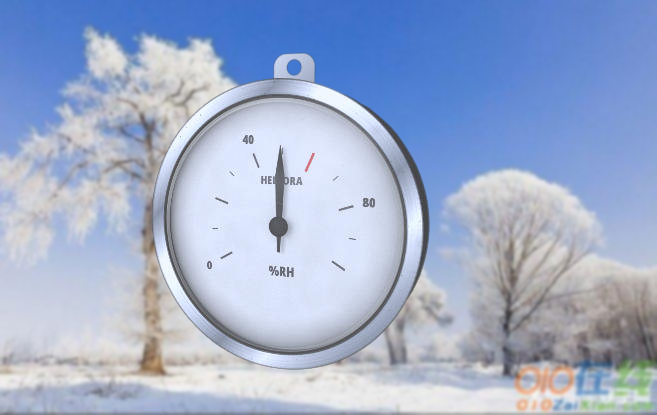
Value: 50 %
